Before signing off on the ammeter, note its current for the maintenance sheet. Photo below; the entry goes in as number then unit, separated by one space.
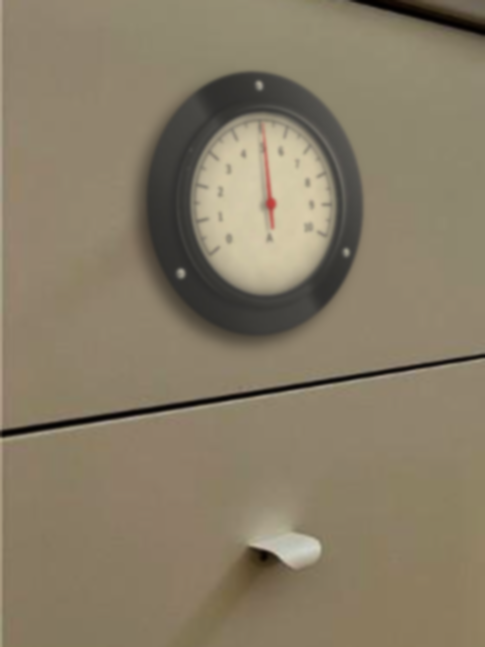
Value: 5 A
